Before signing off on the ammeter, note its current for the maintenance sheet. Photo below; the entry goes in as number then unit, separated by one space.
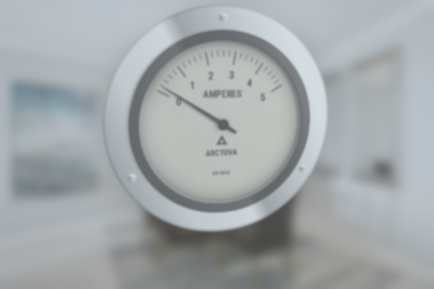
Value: 0.2 A
